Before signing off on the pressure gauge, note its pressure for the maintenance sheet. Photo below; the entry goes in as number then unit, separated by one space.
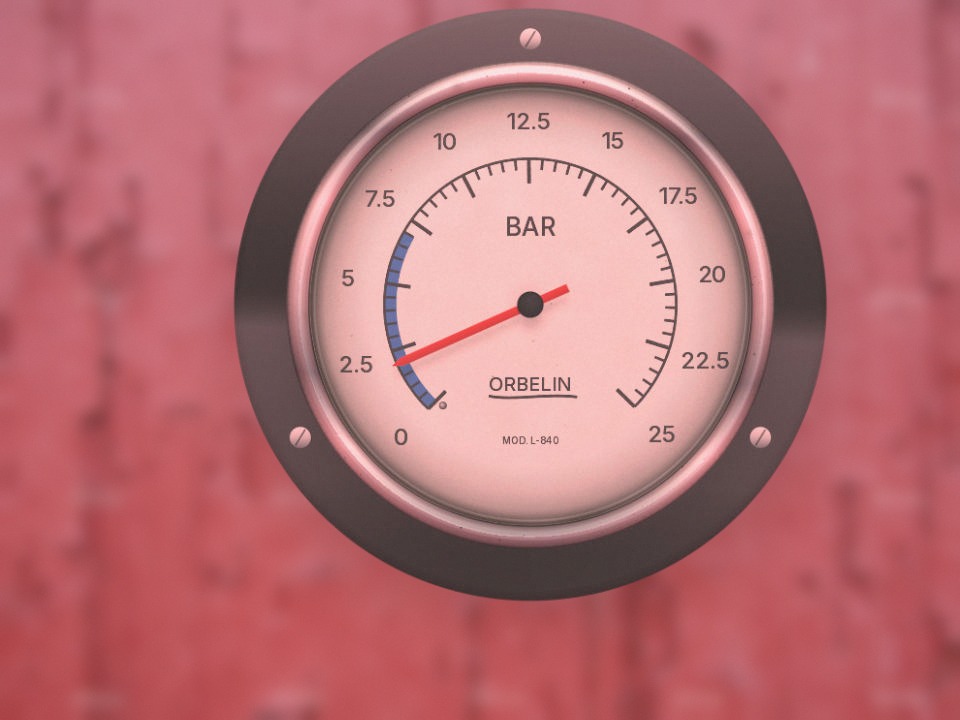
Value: 2 bar
